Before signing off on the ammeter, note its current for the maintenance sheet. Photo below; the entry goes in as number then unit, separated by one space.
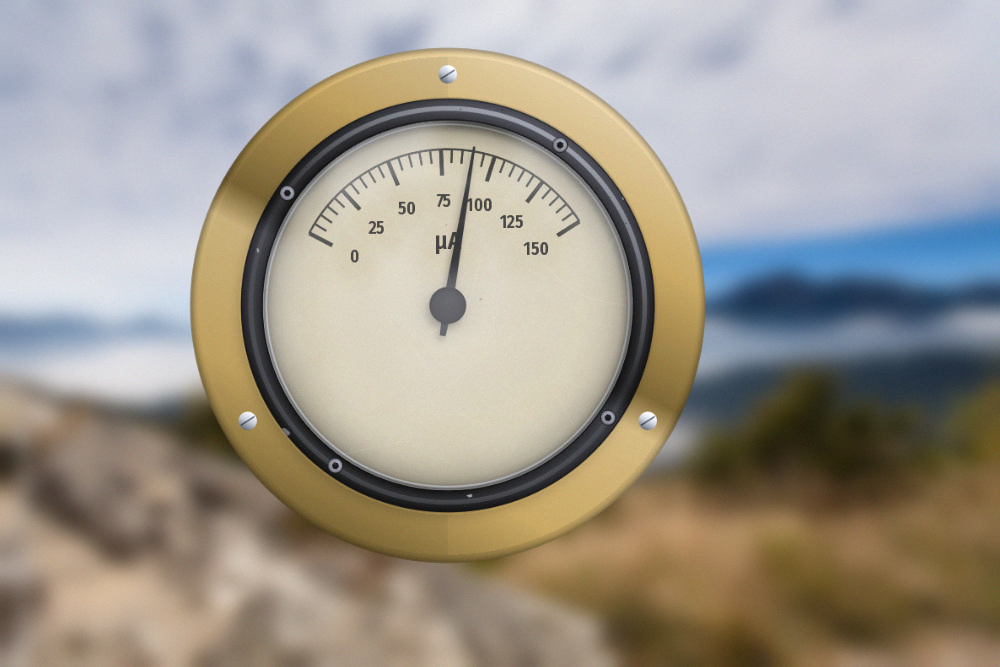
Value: 90 µA
